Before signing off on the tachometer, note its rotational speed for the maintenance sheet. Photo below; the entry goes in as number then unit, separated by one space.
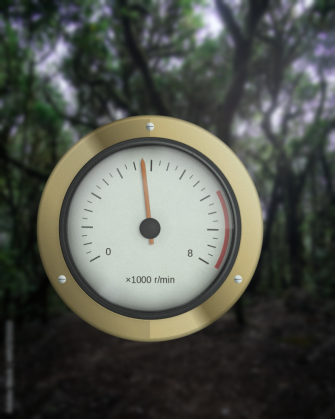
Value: 3750 rpm
